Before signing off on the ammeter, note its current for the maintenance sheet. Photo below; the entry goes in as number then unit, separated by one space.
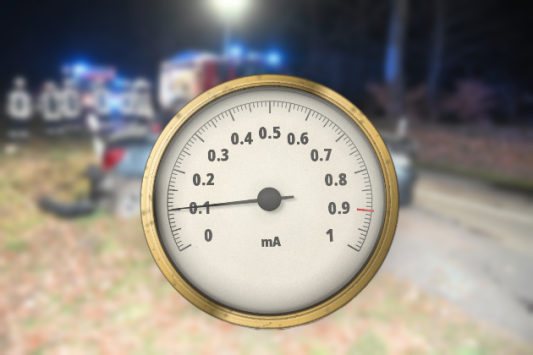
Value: 0.1 mA
